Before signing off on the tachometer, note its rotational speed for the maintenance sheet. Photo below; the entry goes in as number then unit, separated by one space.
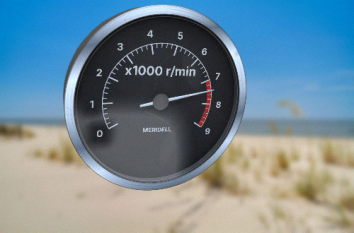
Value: 7400 rpm
